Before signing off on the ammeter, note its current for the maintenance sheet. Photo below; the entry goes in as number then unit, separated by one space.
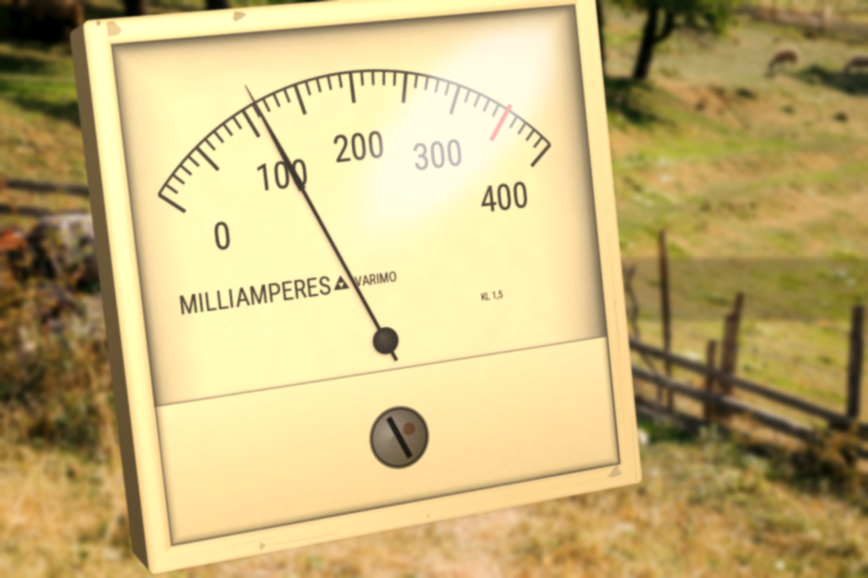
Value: 110 mA
